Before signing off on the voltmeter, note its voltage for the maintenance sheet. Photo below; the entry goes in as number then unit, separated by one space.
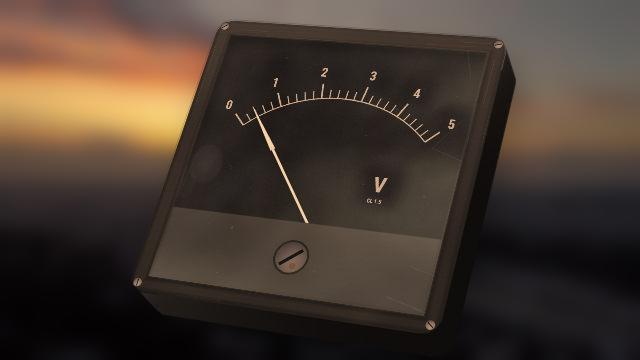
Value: 0.4 V
